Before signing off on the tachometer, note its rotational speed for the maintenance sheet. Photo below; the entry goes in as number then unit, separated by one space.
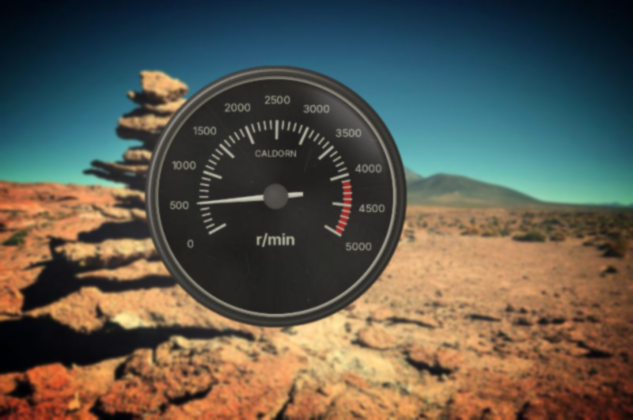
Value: 500 rpm
